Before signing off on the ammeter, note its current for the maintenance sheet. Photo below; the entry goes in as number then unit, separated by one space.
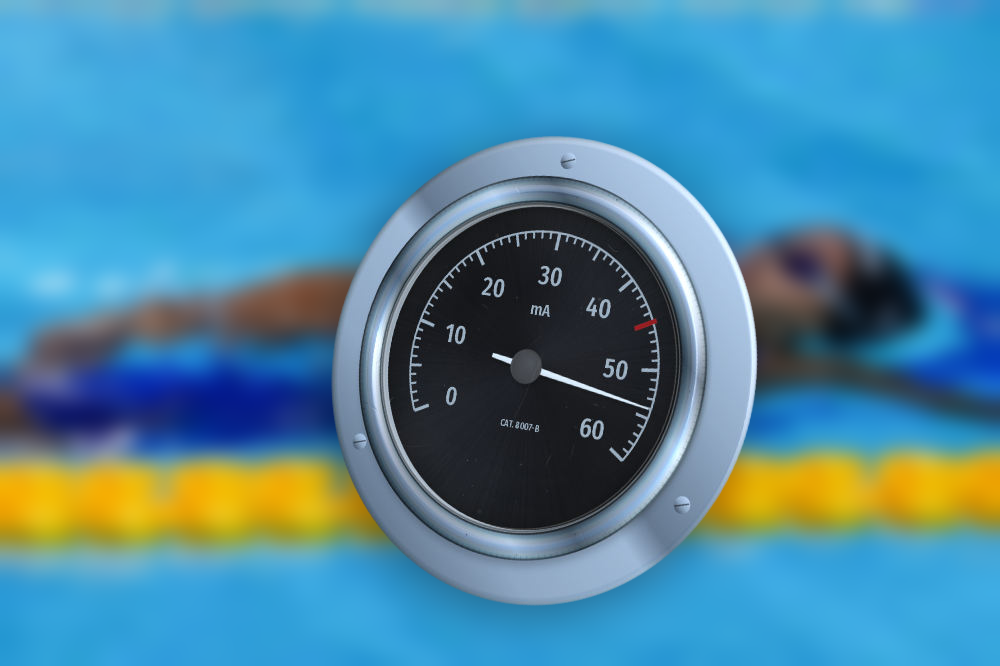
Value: 54 mA
